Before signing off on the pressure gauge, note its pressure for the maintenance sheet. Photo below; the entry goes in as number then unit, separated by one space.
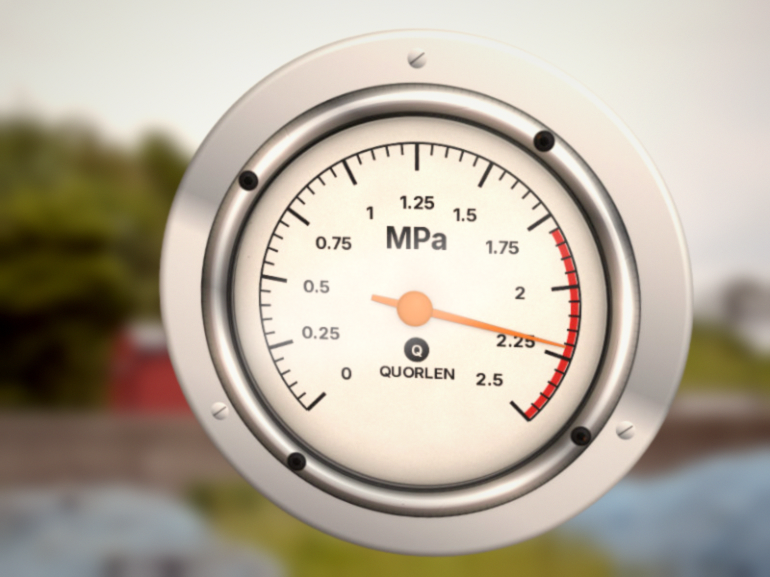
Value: 2.2 MPa
